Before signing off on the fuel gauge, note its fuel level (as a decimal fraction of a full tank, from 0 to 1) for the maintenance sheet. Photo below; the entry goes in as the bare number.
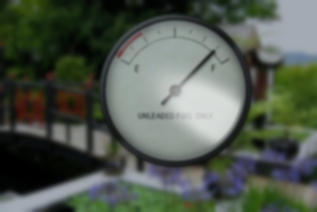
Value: 0.875
